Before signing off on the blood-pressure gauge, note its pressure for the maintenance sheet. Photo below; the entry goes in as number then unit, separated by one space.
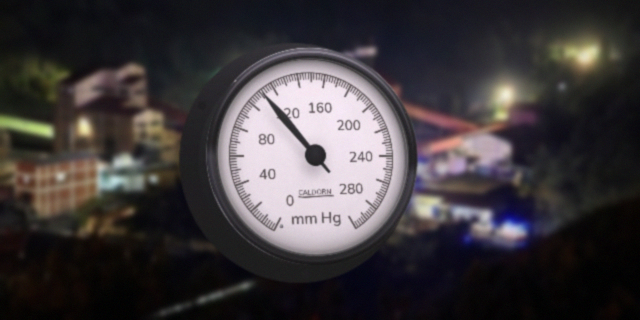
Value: 110 mmHg
